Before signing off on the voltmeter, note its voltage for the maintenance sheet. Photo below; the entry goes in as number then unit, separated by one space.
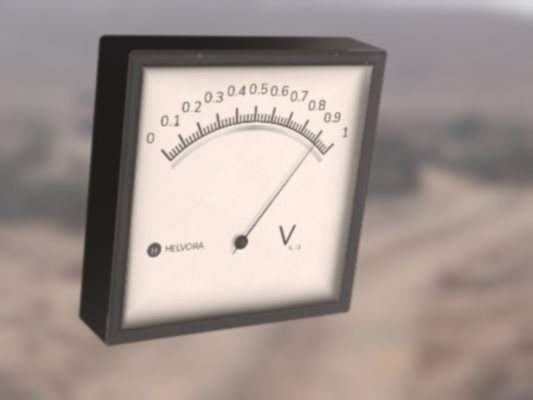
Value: 0.9 V
